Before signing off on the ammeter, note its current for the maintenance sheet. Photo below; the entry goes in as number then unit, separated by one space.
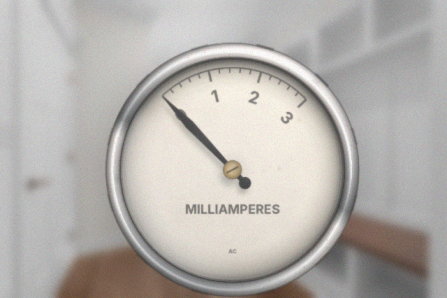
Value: 0 mA
